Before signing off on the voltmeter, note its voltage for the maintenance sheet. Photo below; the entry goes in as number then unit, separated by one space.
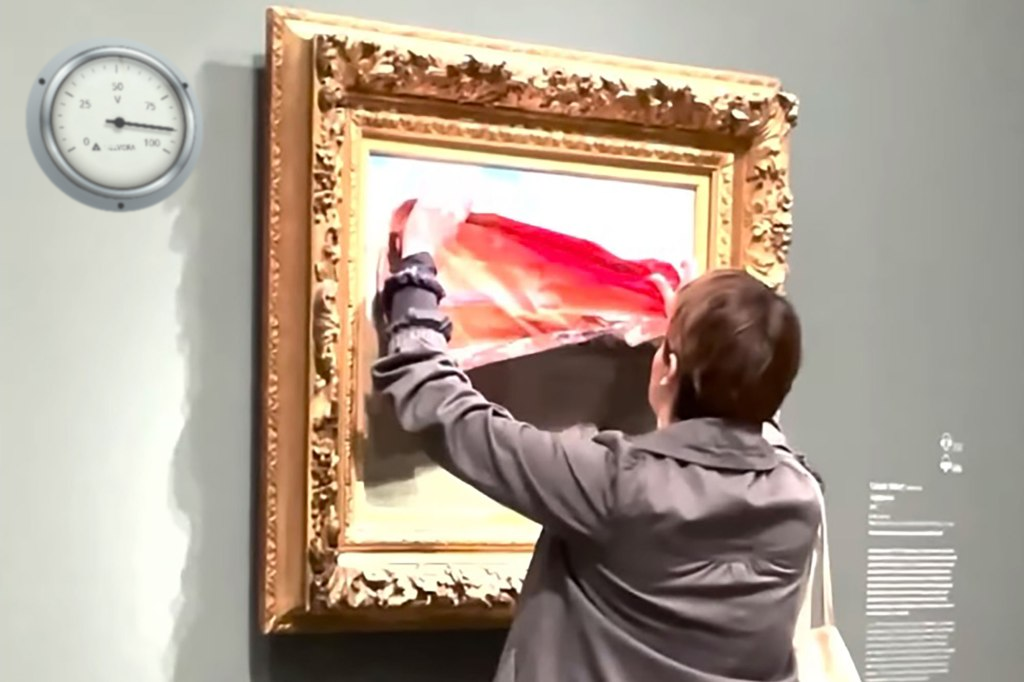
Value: 90 V
